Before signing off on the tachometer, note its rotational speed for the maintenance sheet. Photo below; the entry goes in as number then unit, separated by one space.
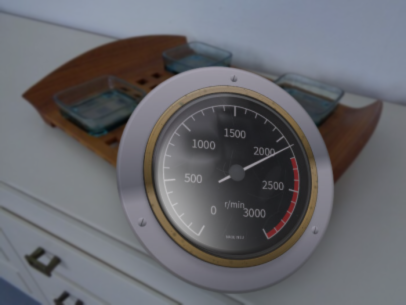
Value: 2100 rpm
